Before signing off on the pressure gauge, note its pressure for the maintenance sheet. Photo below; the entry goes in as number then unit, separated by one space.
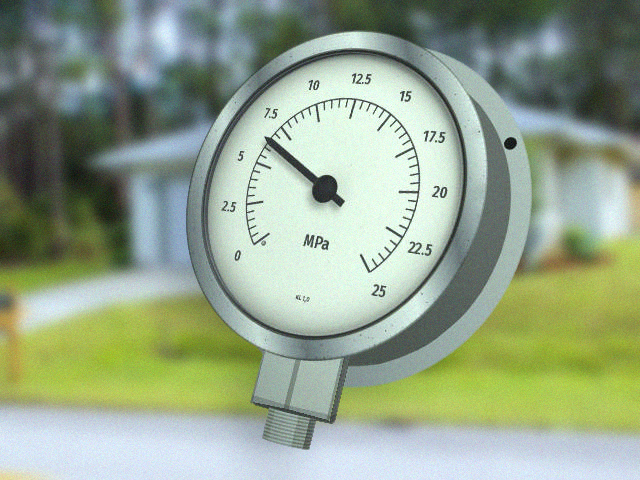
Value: 6.5 MPa
